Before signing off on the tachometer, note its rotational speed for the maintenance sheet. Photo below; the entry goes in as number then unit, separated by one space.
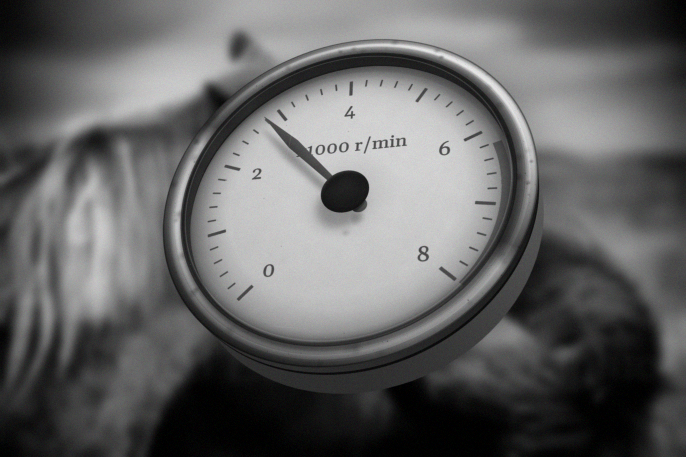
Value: 2800 rpm
